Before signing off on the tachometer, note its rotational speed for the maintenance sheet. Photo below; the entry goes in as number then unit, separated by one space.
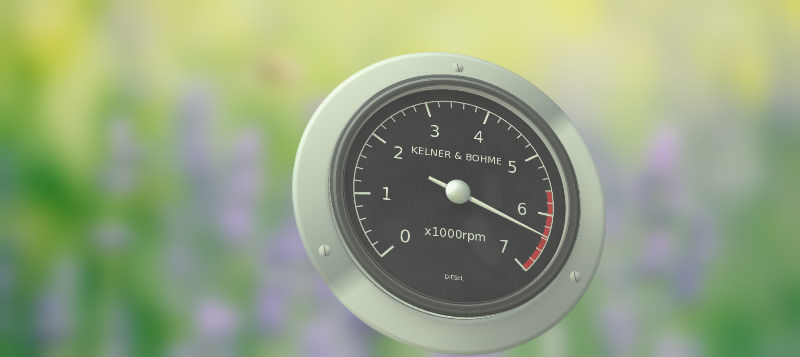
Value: 6400 rpm
